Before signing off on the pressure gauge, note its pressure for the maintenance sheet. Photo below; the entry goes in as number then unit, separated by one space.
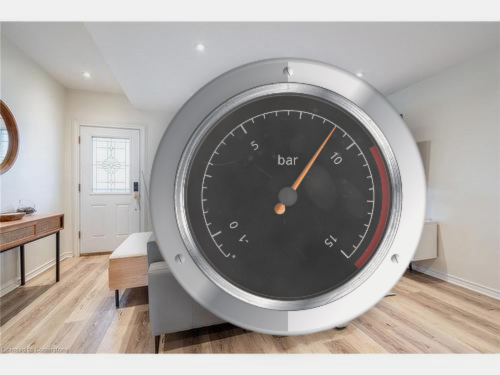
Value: 9 bar
